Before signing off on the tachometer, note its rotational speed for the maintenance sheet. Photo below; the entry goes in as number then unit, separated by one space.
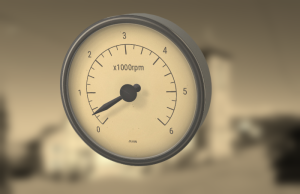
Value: 375 rpm
